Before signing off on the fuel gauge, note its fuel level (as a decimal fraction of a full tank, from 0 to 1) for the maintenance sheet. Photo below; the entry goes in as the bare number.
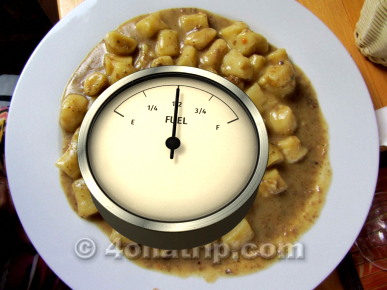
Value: 0.5
